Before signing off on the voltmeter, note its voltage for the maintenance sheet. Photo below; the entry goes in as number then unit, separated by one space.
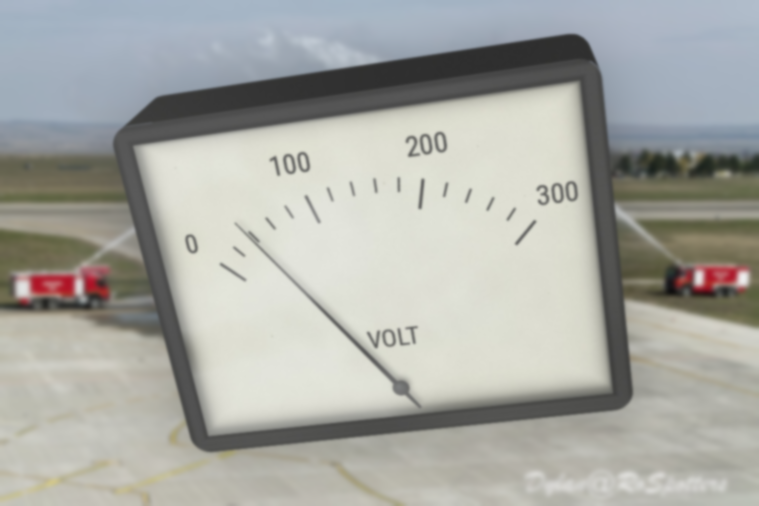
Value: 40 V
